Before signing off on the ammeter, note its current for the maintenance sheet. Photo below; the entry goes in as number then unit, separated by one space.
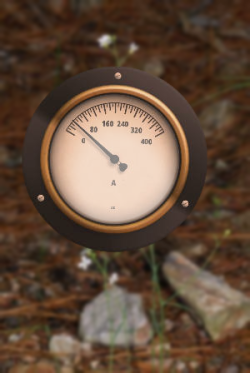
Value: 40 A
